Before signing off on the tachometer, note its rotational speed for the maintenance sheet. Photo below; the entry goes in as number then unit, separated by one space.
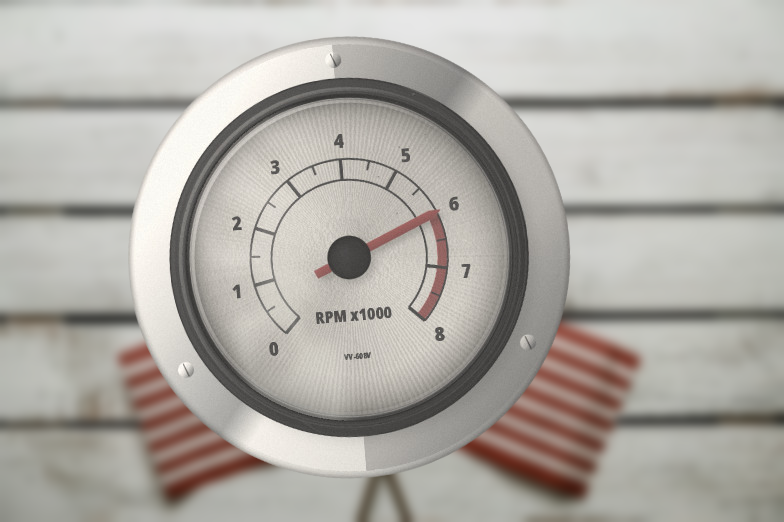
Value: 6000 rpm
